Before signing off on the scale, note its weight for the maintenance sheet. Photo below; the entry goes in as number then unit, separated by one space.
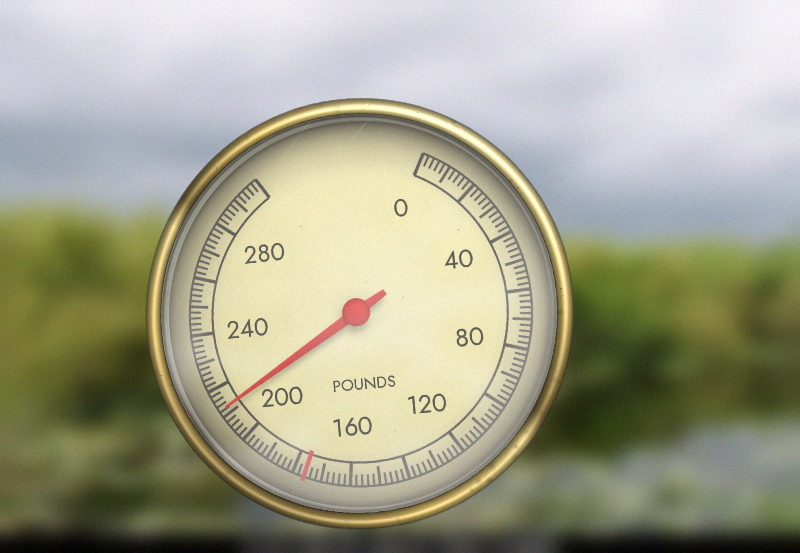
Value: 212 lb
